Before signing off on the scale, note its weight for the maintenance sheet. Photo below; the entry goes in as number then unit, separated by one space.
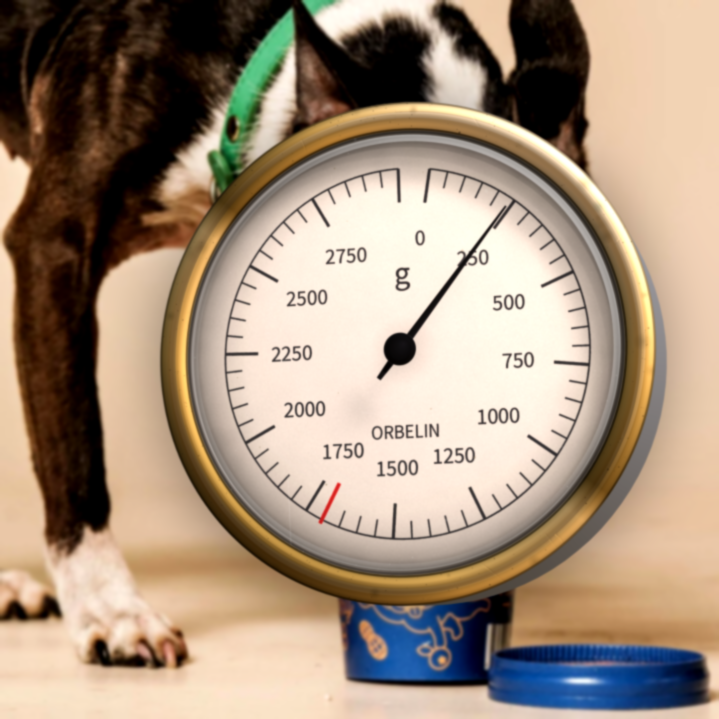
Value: 250 g
